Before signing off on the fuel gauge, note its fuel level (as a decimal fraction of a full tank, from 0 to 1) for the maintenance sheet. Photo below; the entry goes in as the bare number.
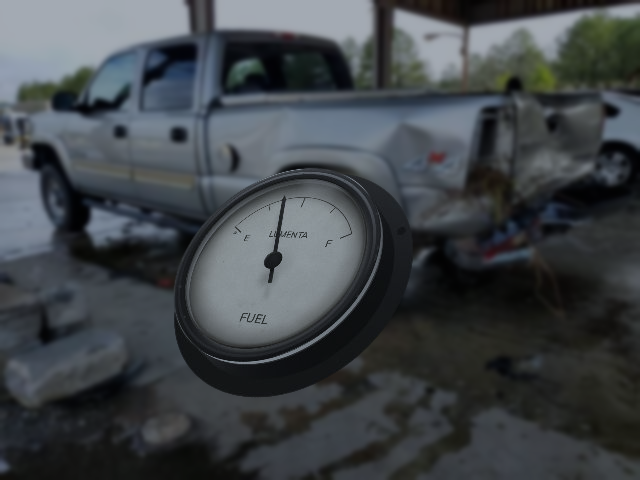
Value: 0.375
